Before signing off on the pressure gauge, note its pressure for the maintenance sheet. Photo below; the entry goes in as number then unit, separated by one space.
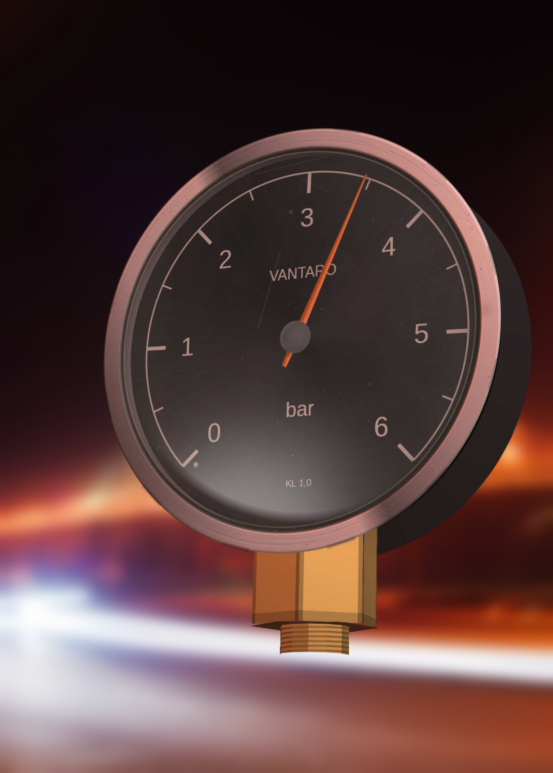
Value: 3.5 bar
